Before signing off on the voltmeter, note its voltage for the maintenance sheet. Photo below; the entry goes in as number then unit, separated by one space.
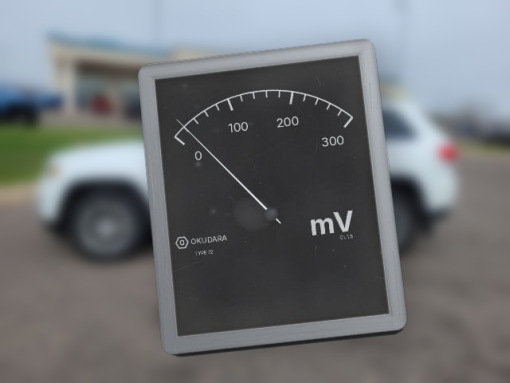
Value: 20 mV
